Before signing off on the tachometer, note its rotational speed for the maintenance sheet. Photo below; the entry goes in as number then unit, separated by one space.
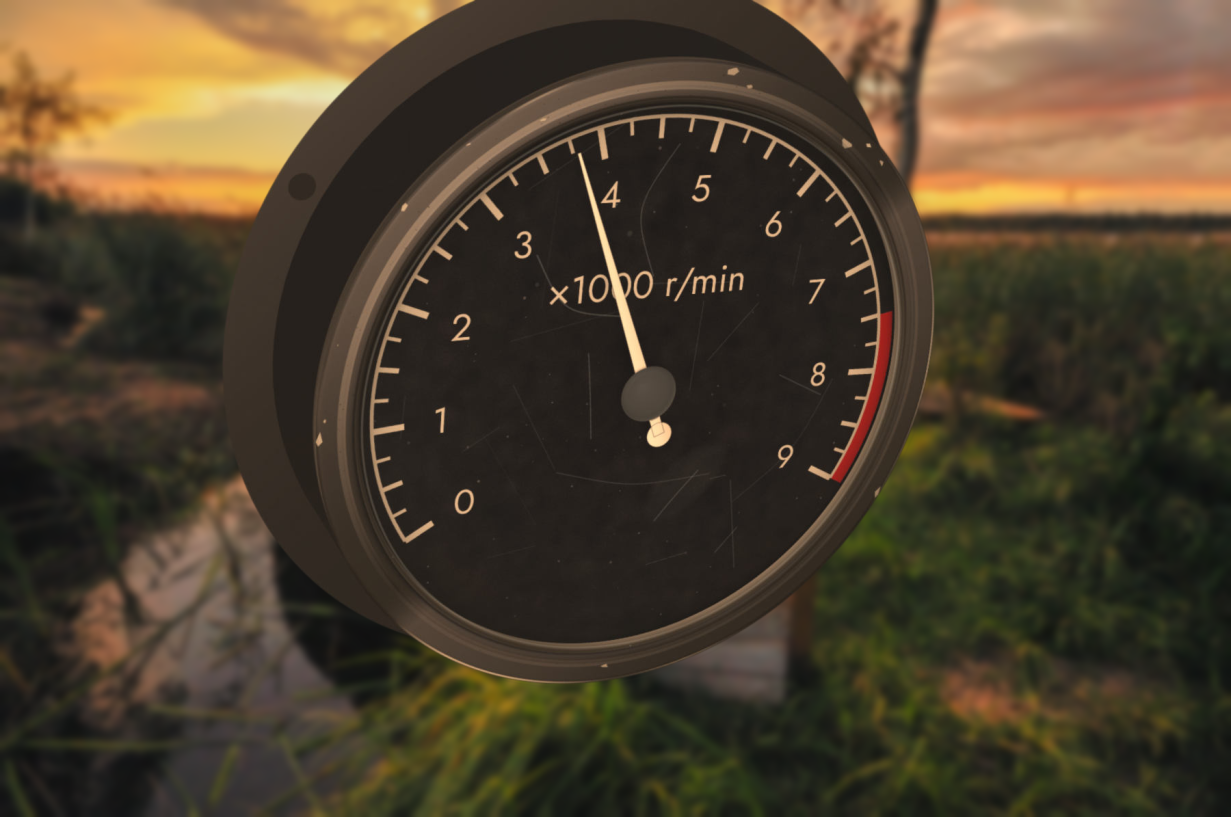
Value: 3750 rpm
